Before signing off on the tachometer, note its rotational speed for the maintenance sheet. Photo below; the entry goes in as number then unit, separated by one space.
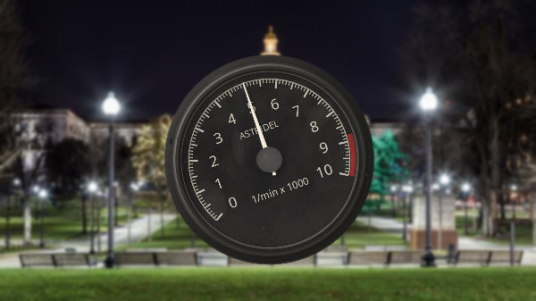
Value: 5000 rpm
